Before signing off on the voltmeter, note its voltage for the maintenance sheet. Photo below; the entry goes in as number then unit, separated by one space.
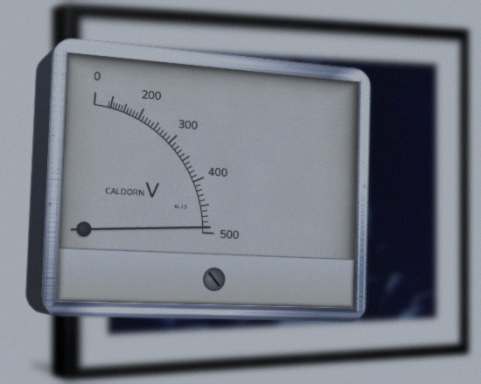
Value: 490 V
